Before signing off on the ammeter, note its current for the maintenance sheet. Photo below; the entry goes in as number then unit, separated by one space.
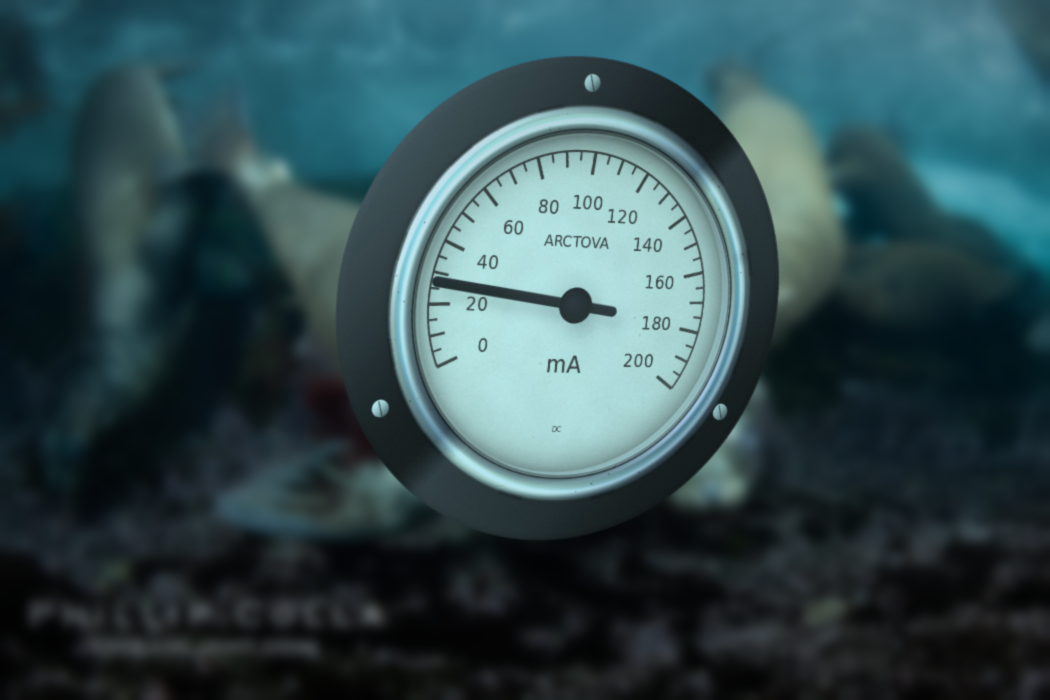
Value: 27.5 mA
